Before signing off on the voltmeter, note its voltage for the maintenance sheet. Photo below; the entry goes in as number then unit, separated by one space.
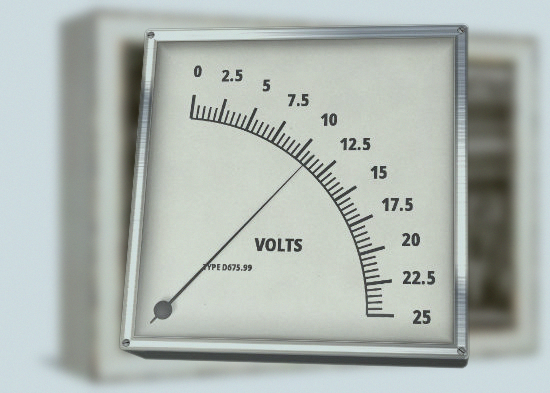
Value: 11 V
